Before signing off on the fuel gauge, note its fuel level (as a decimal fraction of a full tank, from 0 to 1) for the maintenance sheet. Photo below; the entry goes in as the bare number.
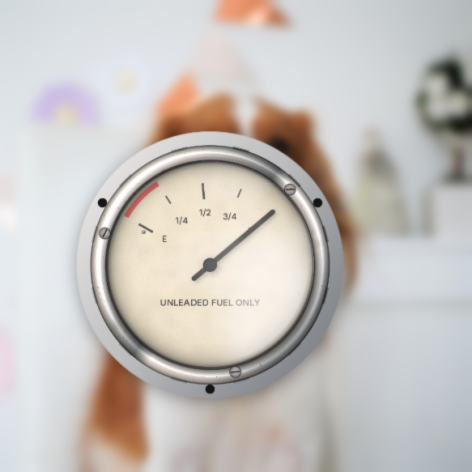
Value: 1
